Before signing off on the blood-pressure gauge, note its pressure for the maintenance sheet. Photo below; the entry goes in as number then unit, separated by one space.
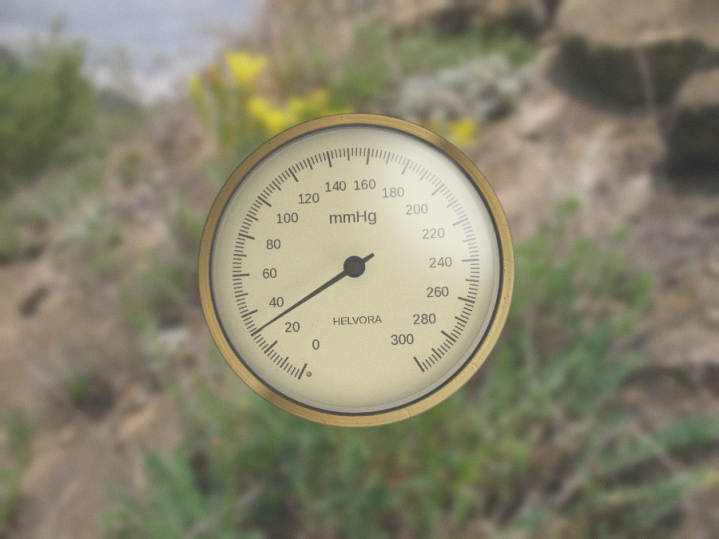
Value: 30 mmHg
